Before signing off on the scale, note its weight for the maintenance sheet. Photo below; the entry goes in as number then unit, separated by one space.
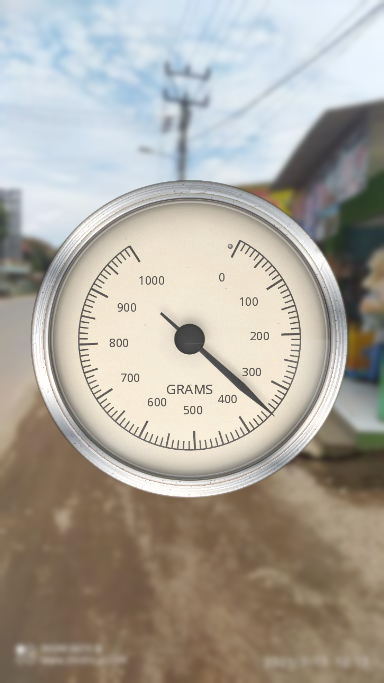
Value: 350 g
